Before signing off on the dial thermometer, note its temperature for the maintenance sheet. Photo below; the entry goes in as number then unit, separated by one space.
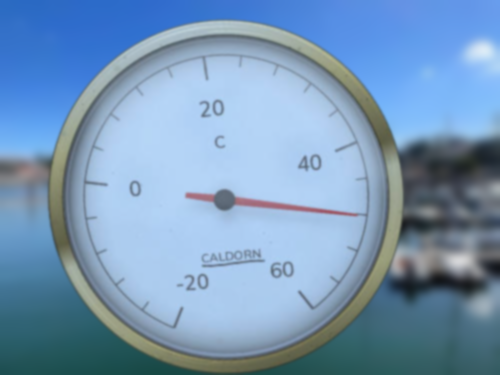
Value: 48 °C
